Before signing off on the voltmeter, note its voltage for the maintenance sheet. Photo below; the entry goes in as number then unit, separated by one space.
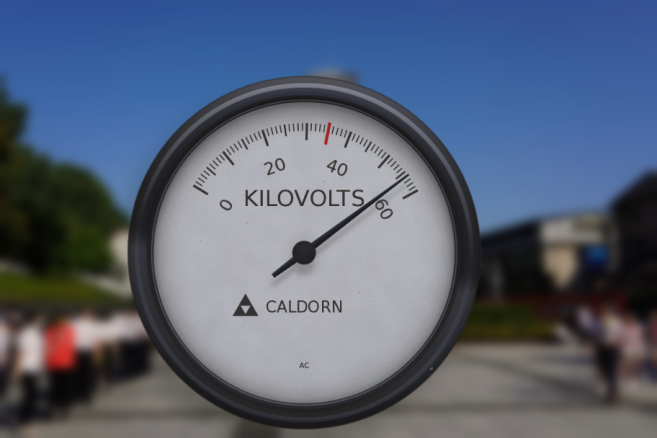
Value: 56 kV
